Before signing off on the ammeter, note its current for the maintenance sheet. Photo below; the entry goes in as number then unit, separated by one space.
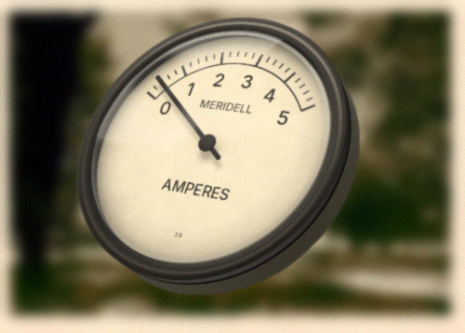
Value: 0.4 A
